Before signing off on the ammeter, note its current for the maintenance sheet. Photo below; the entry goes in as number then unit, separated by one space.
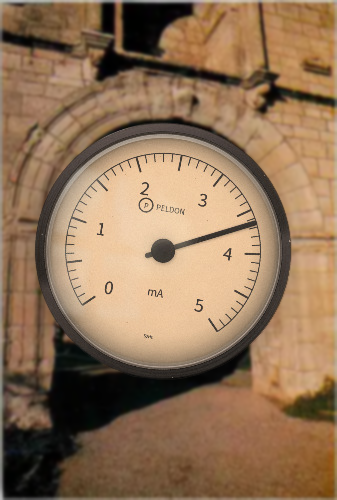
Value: 3.65 mA
